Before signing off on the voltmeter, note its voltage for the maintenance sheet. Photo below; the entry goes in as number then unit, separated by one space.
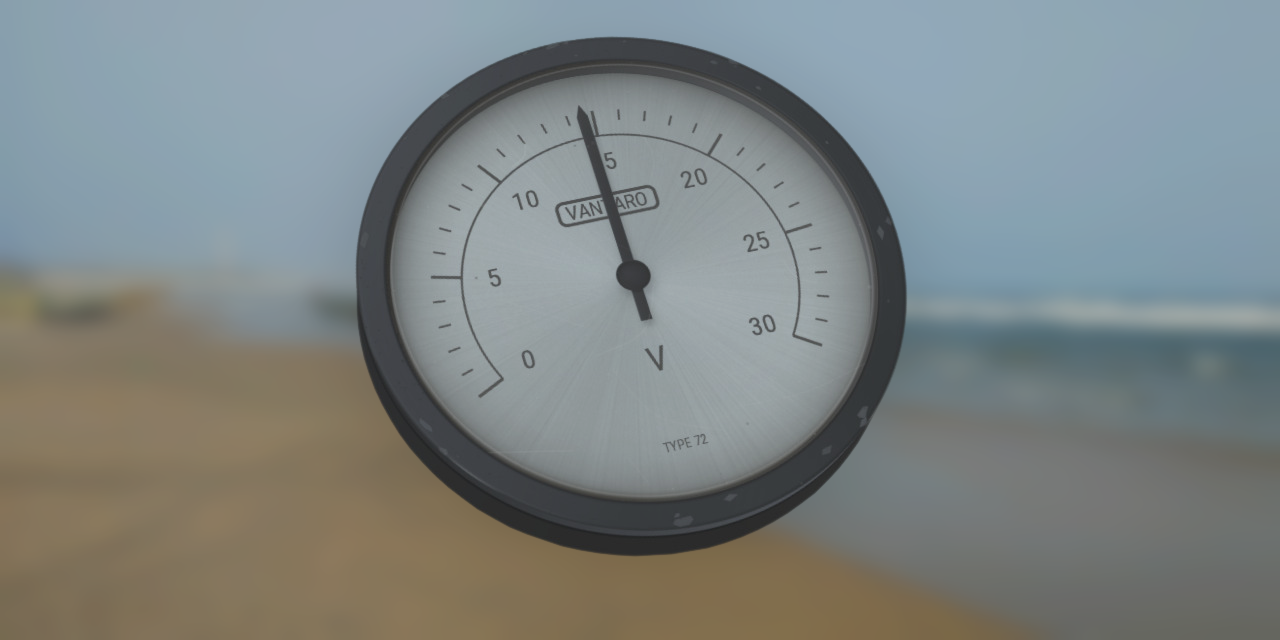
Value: 14.5 V
